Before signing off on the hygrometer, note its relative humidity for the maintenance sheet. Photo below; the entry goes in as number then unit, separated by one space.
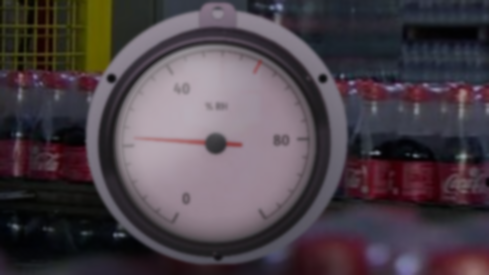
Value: 22 %
